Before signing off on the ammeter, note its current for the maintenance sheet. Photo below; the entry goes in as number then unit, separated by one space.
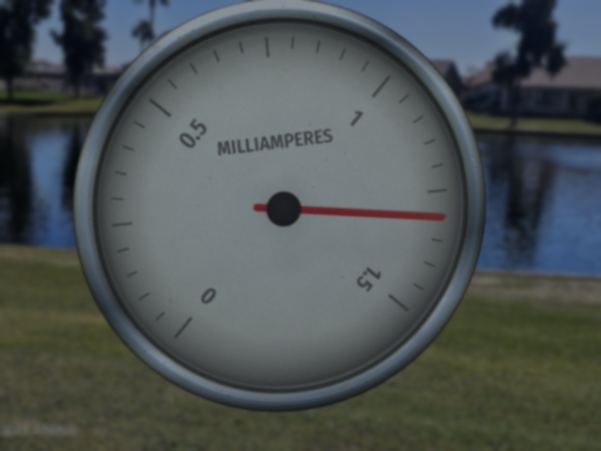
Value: 1.3 mA
